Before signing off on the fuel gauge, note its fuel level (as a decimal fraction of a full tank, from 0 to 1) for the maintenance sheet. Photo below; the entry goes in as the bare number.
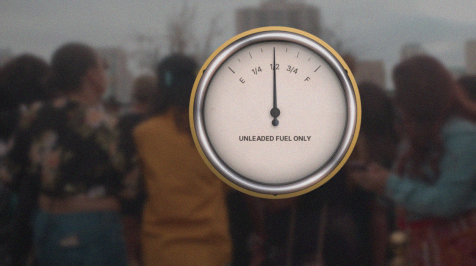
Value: 0.5
